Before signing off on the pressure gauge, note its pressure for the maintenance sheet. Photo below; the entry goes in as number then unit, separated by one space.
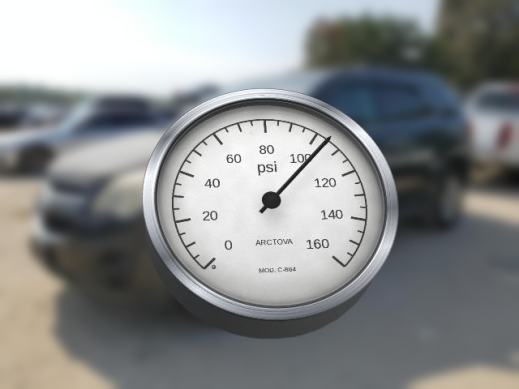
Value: 105 psi
